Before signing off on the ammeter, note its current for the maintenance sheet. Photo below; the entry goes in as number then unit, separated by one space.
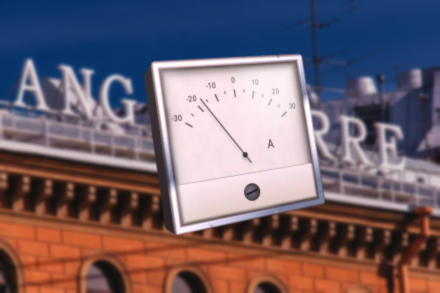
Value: -17.5 A
